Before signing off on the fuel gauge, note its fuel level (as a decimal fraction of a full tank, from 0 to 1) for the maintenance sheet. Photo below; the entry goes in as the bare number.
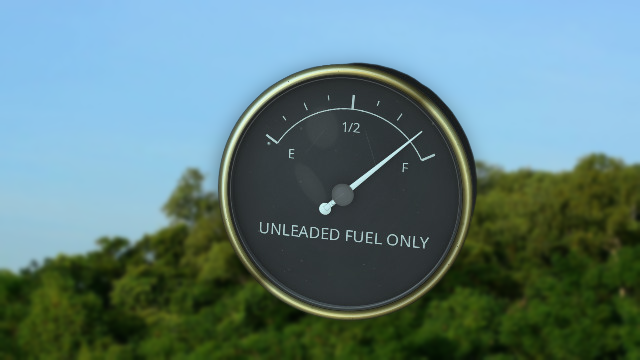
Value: 0.875
